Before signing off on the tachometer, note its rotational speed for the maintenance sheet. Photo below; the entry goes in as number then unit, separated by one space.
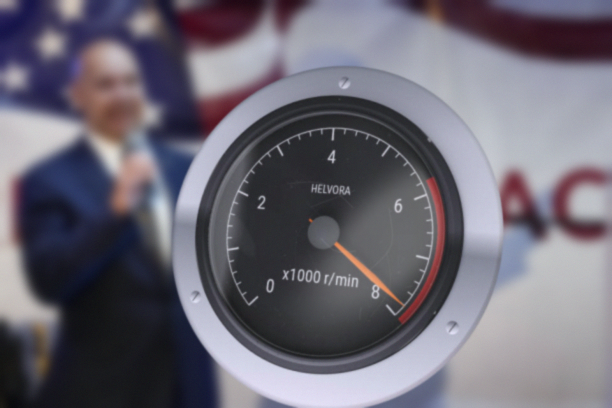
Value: 7800 rpm
